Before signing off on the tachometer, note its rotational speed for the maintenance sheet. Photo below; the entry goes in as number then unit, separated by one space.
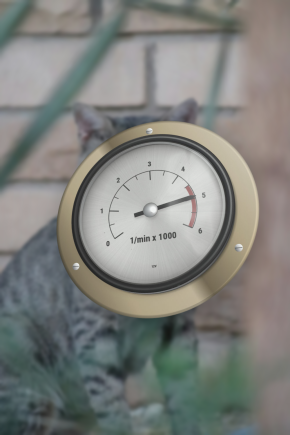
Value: 5000 rpm
